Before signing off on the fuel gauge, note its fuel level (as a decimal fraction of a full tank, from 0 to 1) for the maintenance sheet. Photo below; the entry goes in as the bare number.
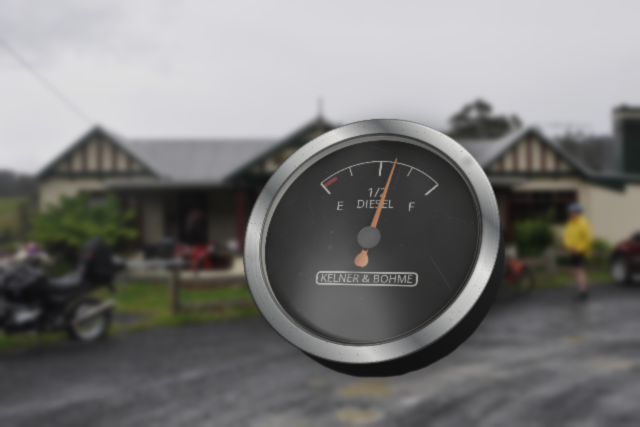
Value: 0.625
